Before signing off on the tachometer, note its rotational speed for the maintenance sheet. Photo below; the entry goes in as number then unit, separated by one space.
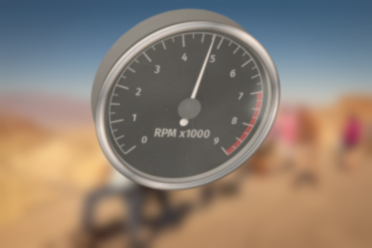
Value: 4750 rpm
